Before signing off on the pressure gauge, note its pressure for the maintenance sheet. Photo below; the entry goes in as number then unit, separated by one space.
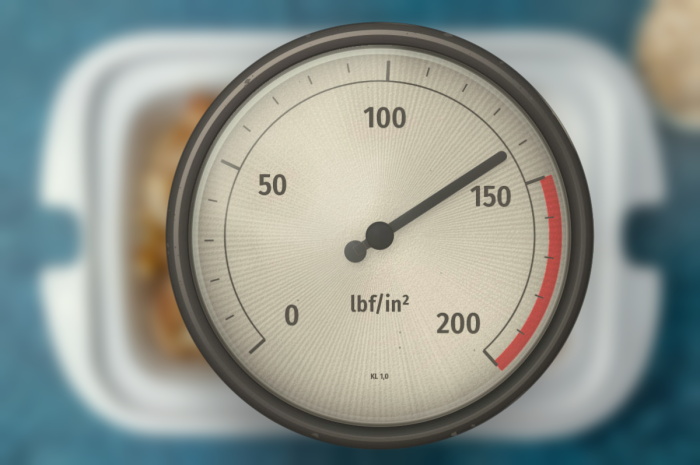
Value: 140 psi
